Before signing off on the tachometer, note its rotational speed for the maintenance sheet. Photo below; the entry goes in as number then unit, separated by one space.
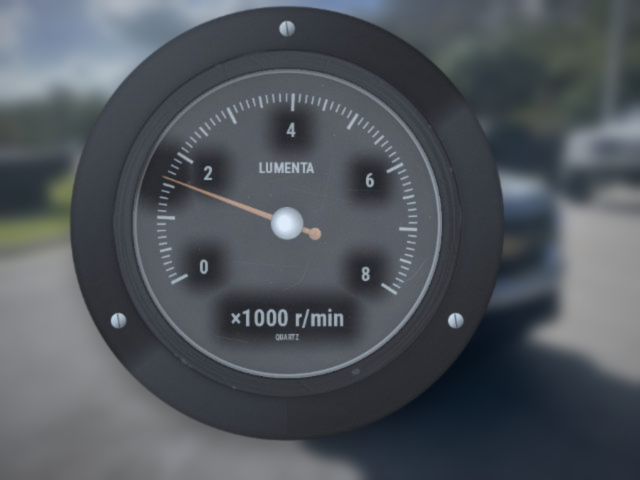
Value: 1600 rpm
